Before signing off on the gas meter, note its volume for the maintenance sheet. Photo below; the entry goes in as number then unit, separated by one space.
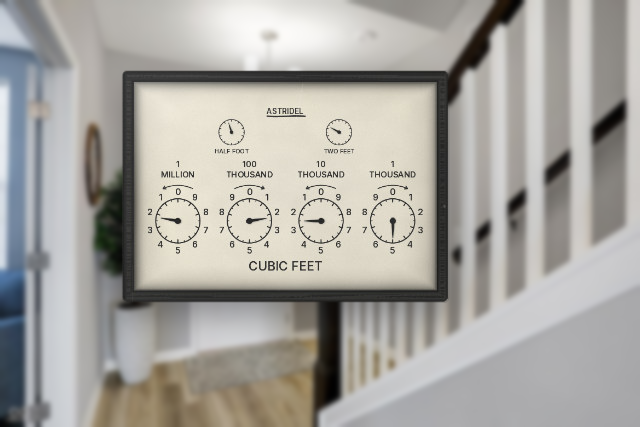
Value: 222500 ft³
